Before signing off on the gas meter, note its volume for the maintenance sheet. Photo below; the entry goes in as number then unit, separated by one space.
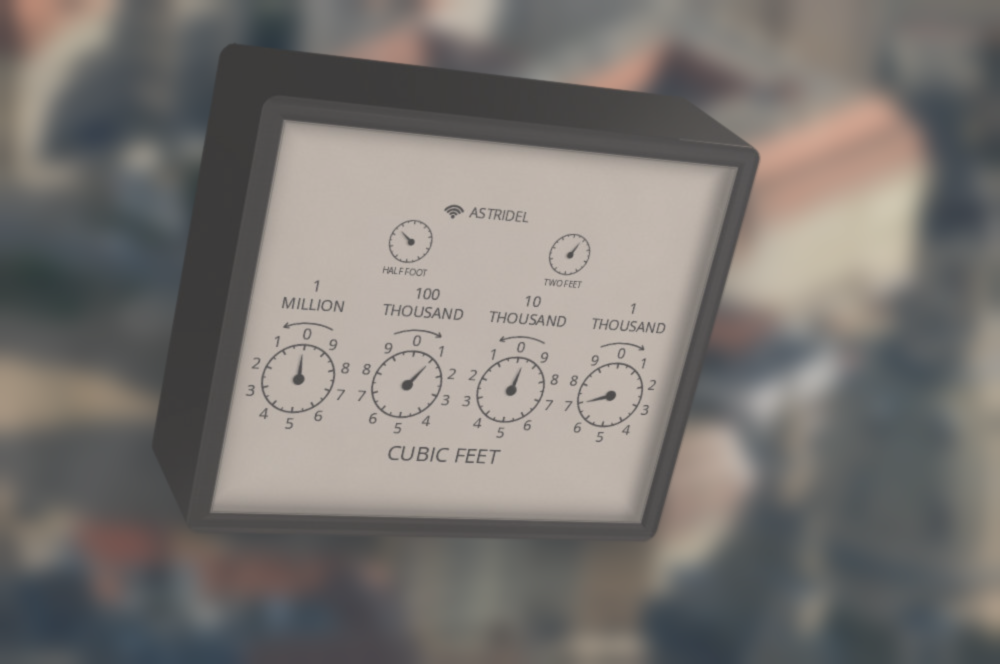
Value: 9700 ft³
